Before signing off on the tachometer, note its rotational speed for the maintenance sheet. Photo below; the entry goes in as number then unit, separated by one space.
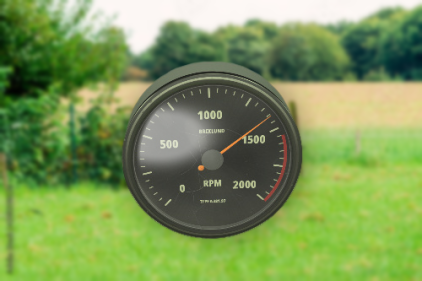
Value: 1400 rpm
